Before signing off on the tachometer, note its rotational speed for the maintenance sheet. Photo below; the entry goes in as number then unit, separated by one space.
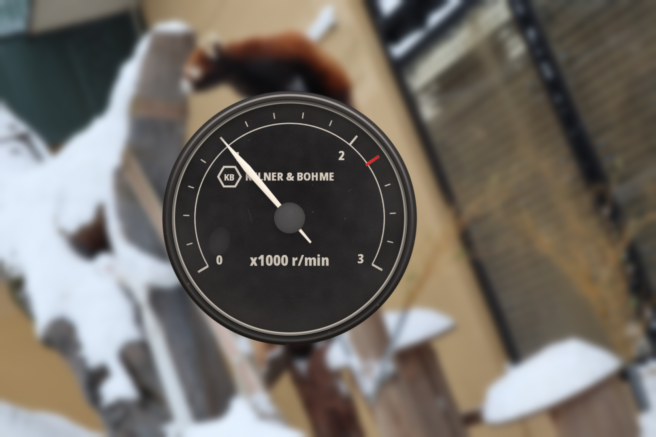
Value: 1000 rpm
